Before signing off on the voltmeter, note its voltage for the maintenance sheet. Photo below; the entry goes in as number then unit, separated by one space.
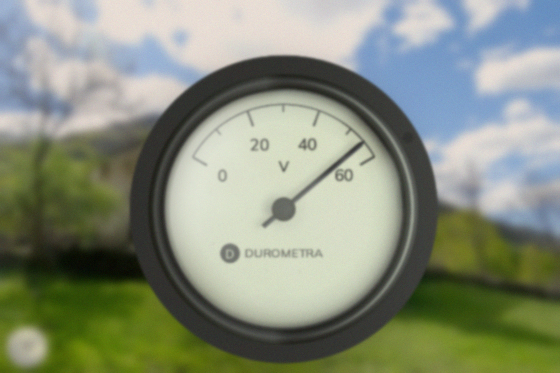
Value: 55 V
